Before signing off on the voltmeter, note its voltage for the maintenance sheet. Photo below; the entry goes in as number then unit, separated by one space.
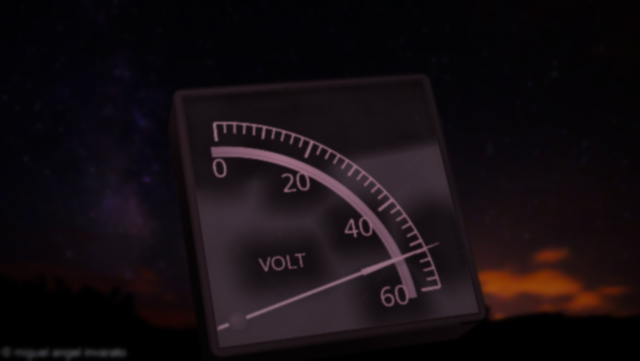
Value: 52 V
